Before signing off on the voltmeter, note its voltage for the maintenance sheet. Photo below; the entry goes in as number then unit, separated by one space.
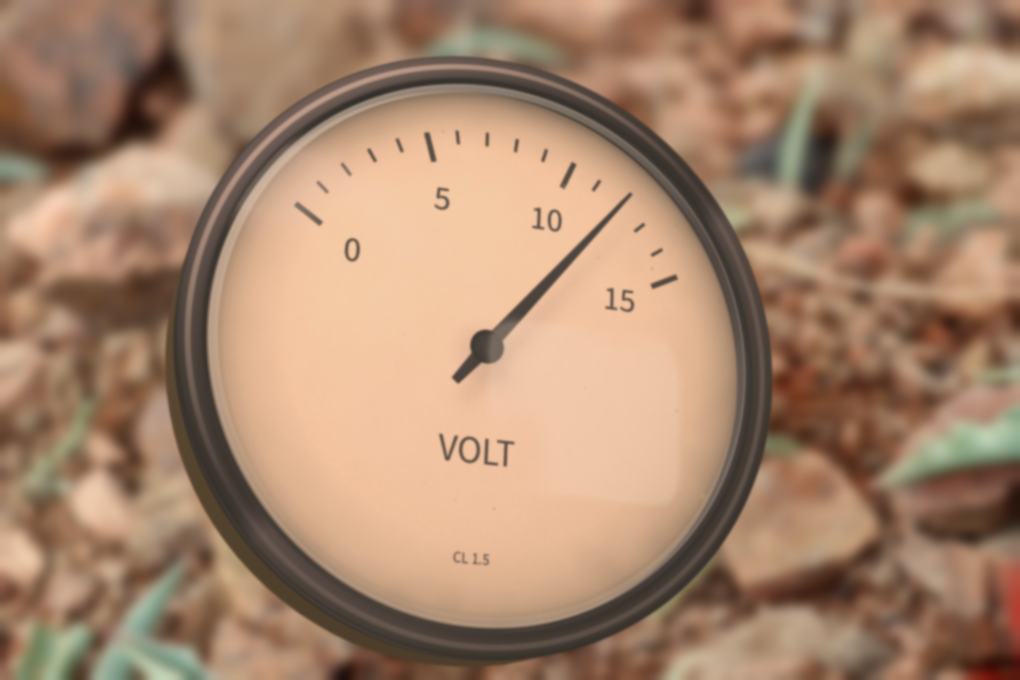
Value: 12 V
